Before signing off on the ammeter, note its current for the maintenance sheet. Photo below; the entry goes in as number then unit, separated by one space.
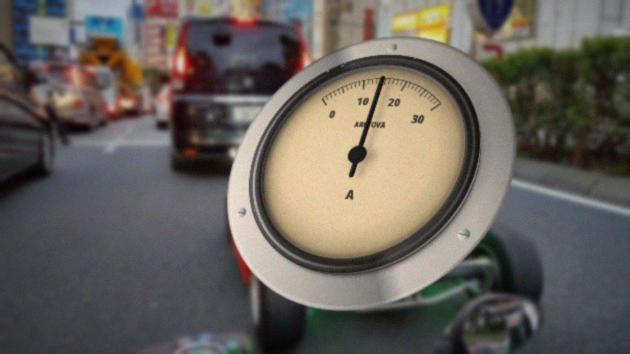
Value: 15 A
